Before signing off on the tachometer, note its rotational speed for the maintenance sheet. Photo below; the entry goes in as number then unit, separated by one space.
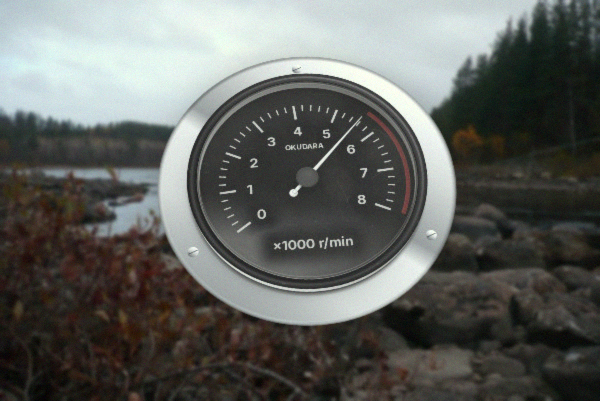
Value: 5600 rpm
